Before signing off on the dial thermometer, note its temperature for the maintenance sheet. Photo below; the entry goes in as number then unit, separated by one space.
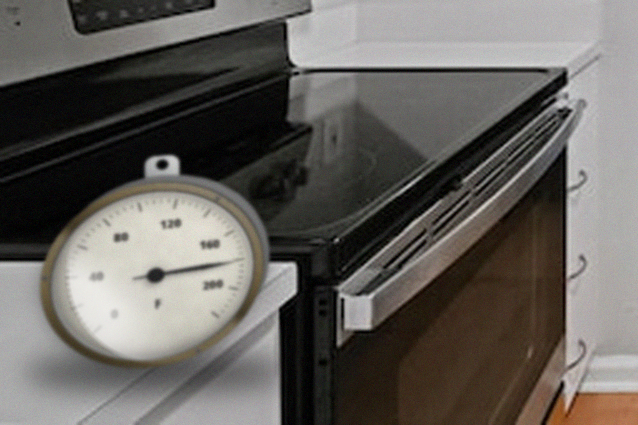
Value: 180 °F
